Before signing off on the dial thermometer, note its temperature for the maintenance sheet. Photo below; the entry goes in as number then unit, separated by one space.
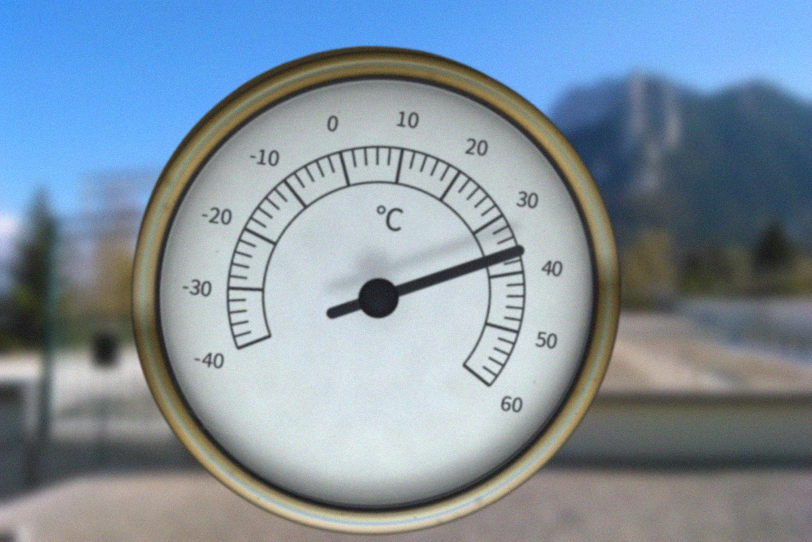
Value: 36 °C
